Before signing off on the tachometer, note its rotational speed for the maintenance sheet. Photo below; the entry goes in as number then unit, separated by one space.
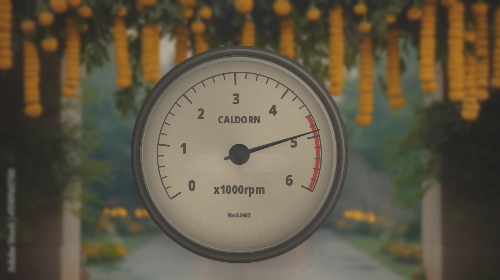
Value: 4900 rpm
